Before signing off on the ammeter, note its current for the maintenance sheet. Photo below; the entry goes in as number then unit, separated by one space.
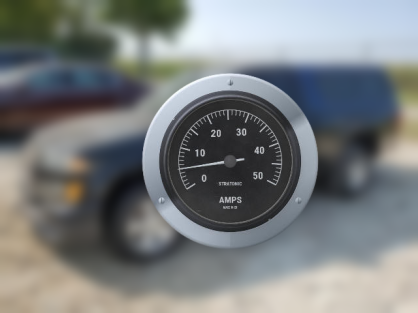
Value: 5 A
